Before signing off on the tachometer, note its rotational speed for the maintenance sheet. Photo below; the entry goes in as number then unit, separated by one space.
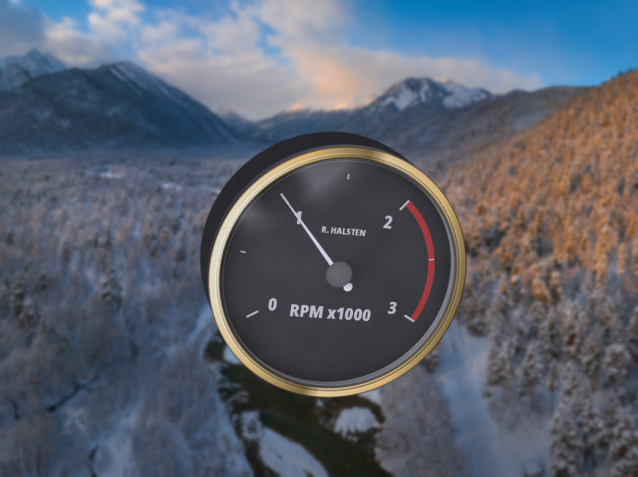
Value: 1000 rpm
